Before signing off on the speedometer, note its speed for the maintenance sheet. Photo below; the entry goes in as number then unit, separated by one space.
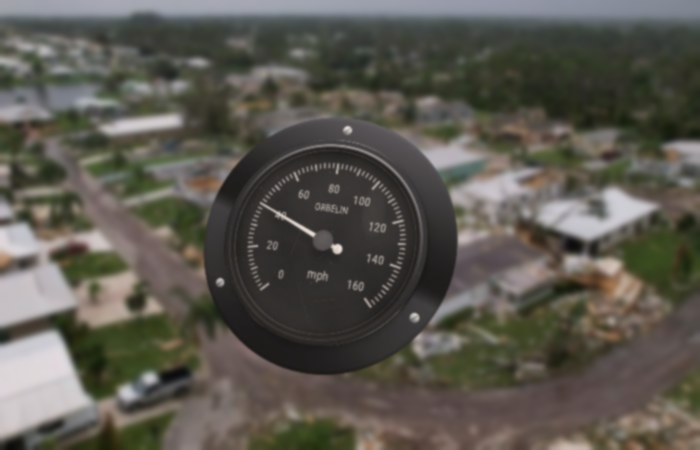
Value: 40 mph
